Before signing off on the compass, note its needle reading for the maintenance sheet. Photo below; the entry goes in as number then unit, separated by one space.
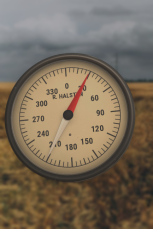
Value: 30 °
